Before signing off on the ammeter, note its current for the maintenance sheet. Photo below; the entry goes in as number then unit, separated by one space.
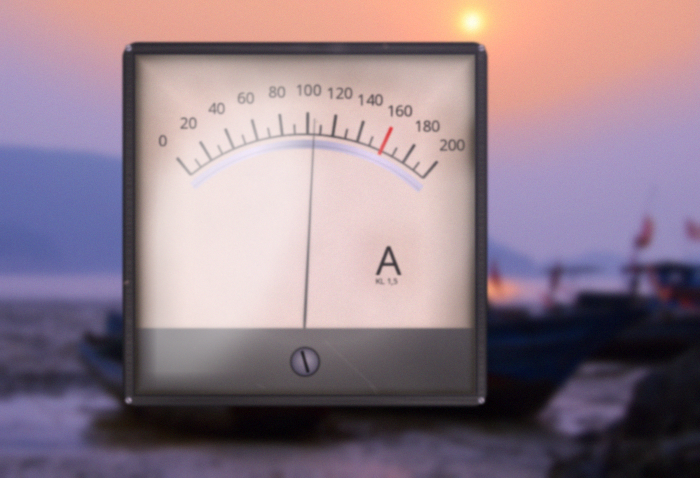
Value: 105 A
